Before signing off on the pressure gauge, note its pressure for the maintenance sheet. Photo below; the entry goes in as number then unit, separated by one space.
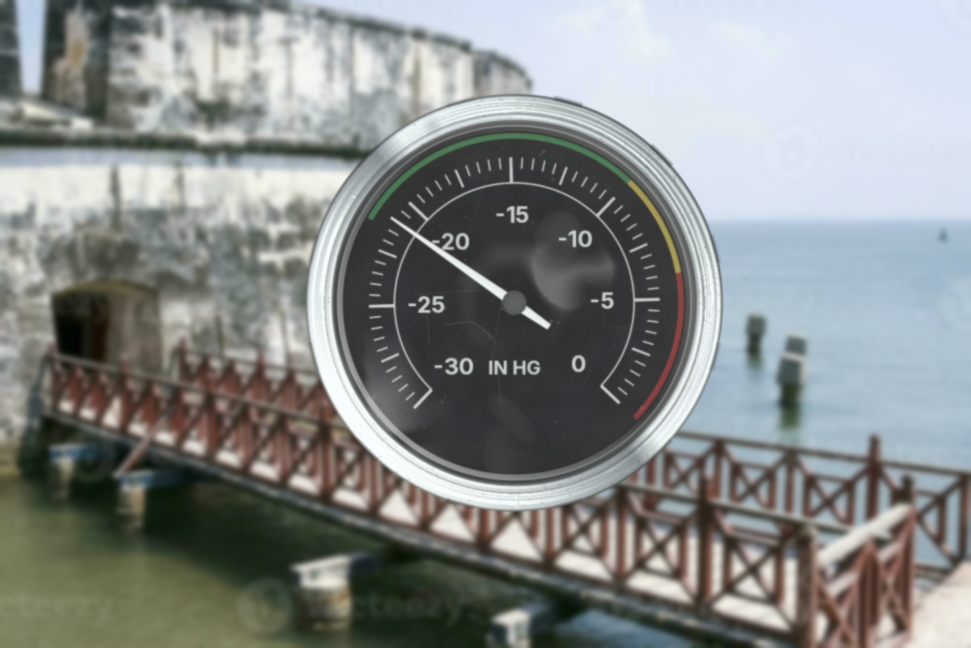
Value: -21 inHg
